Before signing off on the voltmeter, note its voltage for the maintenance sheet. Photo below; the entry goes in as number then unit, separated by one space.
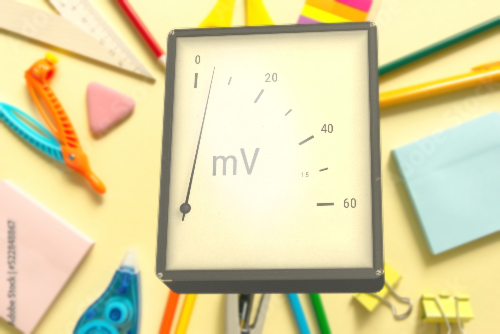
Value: 5 mV
